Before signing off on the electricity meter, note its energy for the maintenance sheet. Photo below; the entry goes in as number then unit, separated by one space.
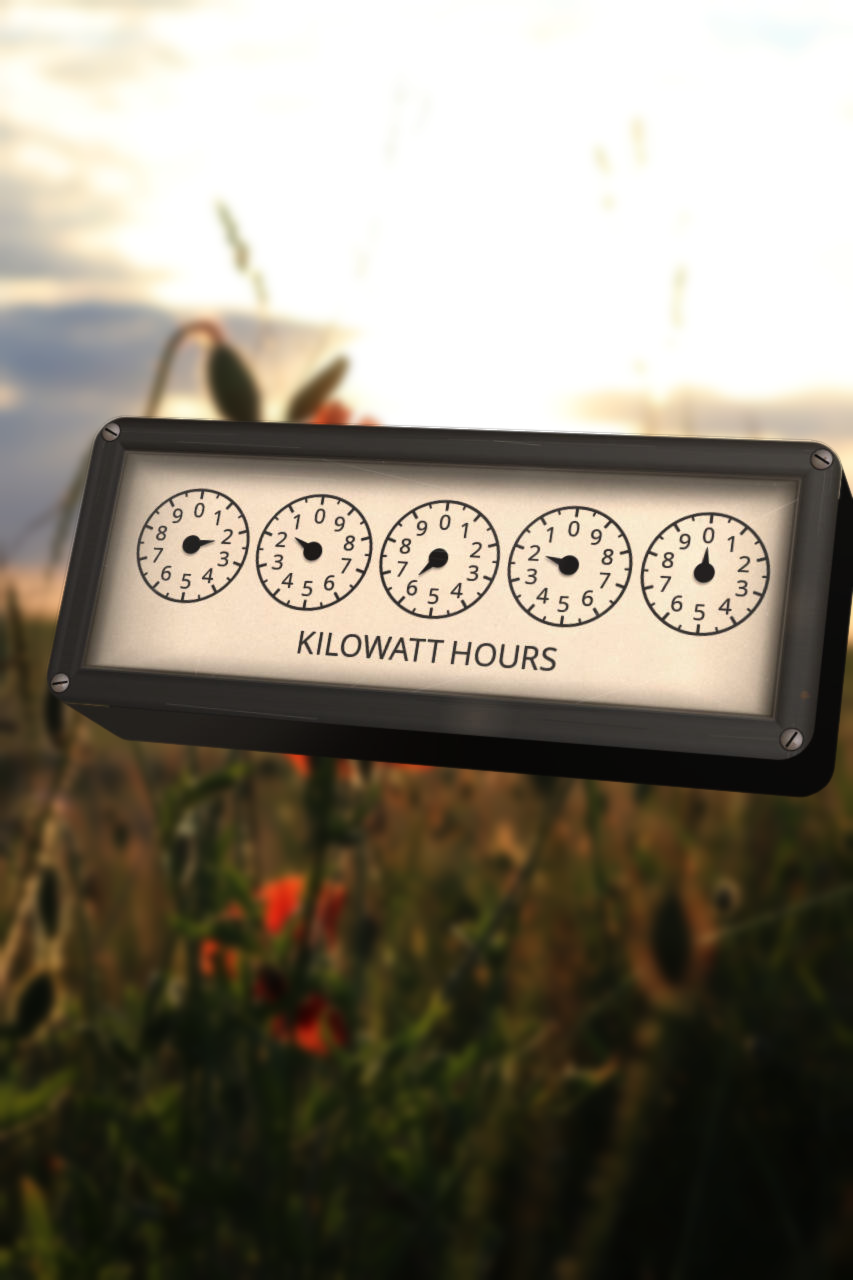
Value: 21620 kWh
